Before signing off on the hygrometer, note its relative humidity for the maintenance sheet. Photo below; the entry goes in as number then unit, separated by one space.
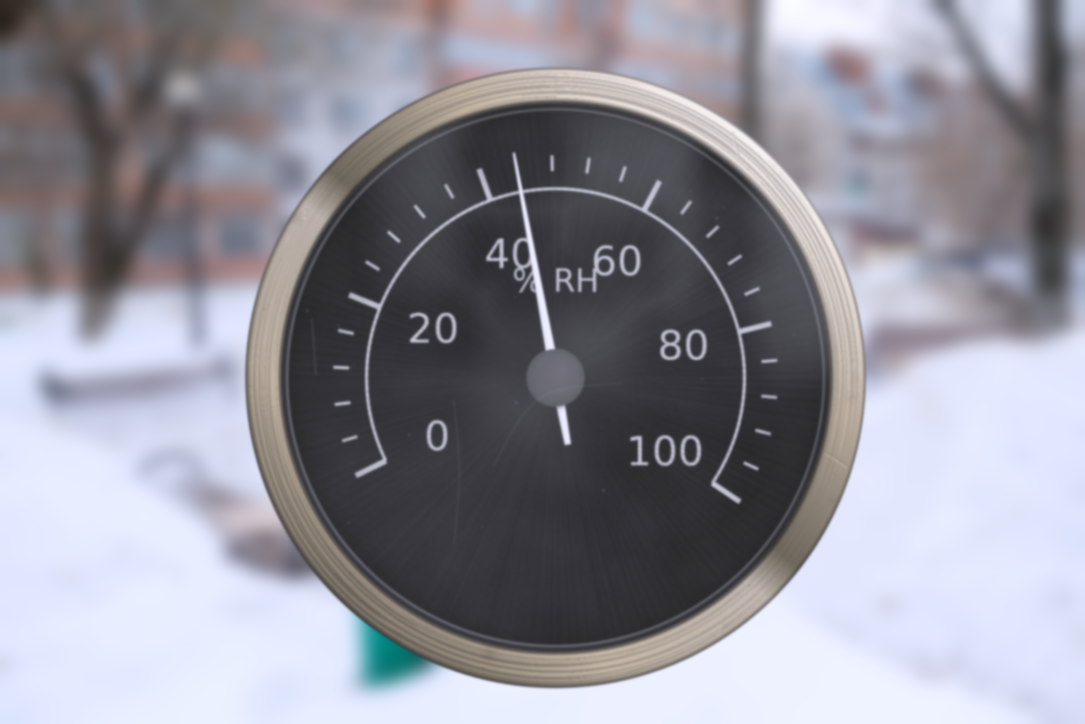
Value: 44 %
